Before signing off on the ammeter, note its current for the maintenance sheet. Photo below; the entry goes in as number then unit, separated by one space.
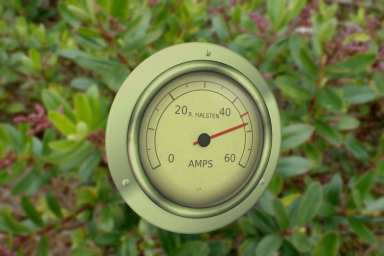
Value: 47.5 A
